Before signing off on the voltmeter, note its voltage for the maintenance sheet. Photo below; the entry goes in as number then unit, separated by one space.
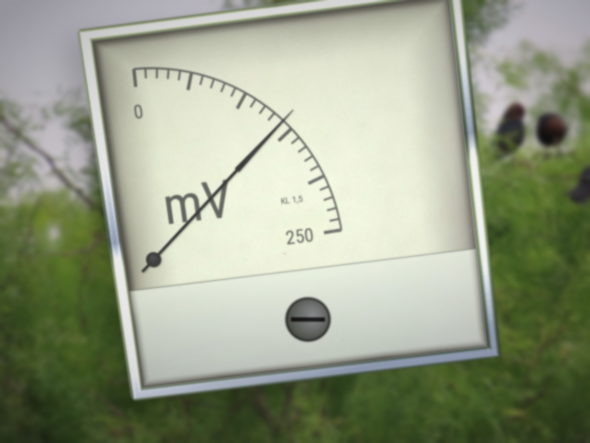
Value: 140 mV
